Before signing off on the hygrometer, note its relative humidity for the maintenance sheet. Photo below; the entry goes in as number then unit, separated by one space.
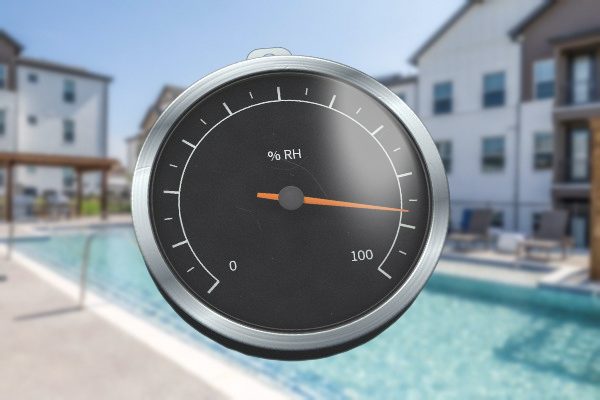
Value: 87.5 %
